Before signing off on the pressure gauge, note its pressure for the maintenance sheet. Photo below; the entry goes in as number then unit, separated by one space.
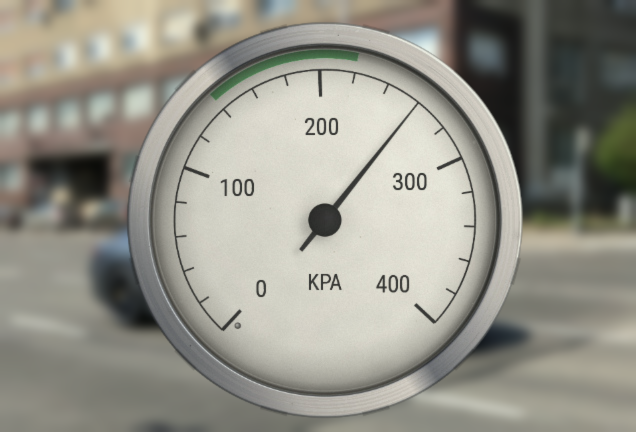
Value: 260 kPa
